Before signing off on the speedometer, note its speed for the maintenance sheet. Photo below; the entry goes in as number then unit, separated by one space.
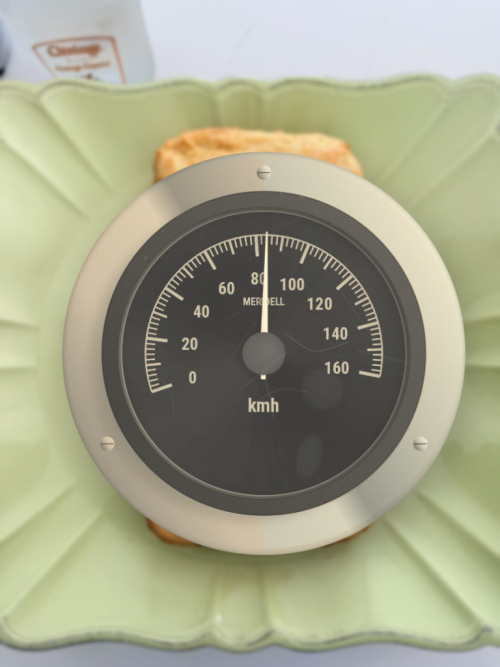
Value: 84 km/h
